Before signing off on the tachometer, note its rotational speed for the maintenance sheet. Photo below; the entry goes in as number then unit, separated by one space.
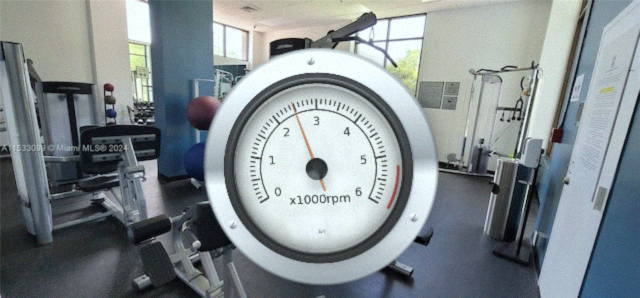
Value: 2500 rpm
